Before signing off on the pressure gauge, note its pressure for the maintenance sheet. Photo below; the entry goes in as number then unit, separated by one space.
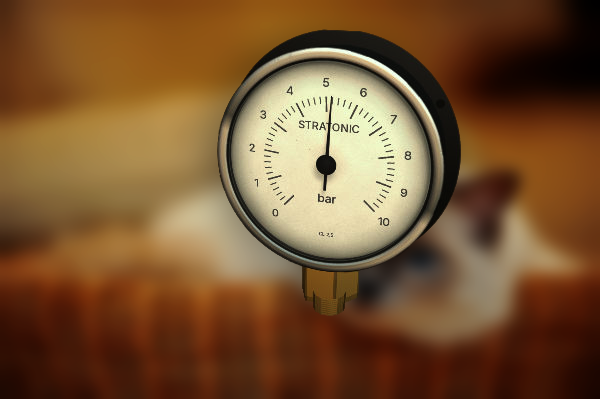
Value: 5.2 bar
